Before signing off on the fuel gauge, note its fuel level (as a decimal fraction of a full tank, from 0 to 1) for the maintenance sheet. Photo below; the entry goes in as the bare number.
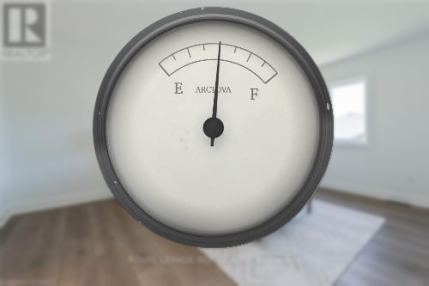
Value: 0.5
